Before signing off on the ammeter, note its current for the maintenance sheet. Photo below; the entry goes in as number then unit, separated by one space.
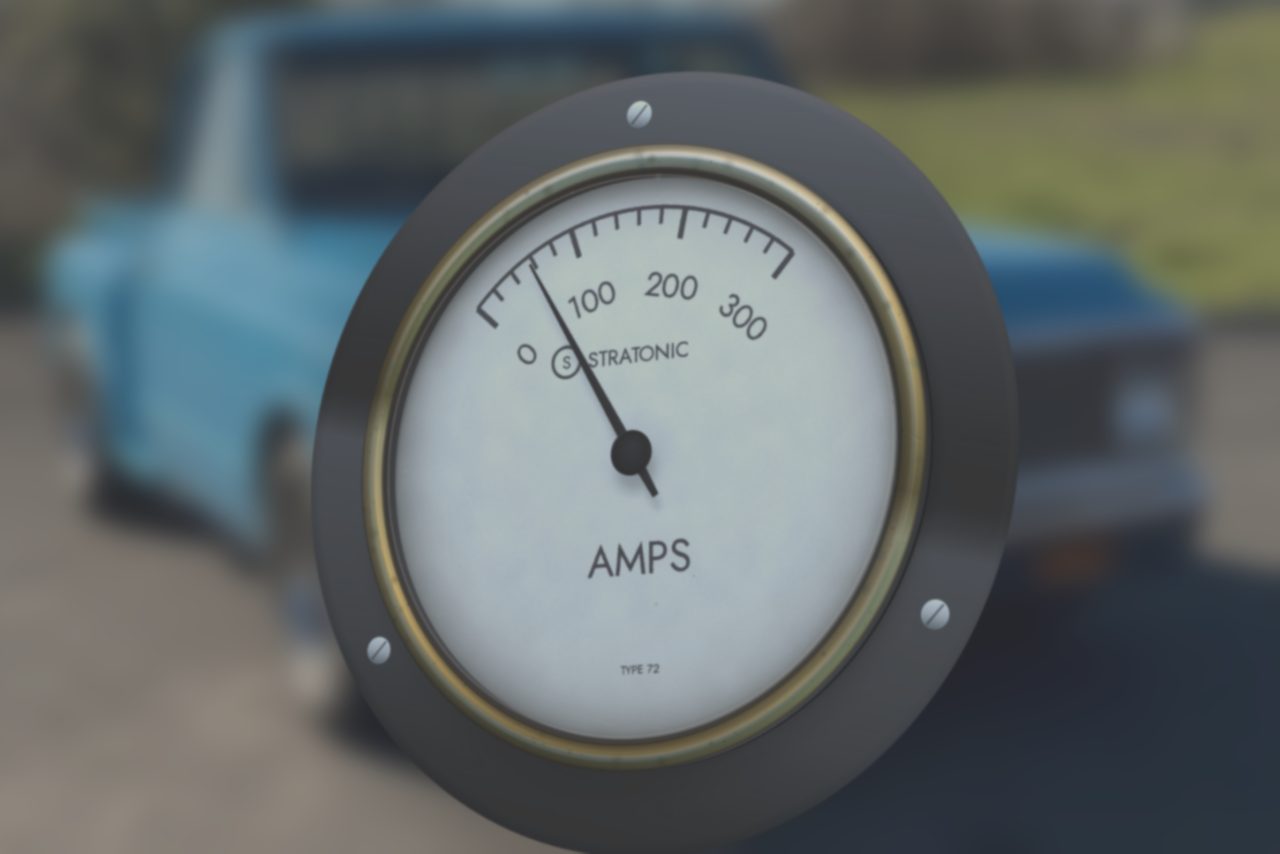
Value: 60 A
